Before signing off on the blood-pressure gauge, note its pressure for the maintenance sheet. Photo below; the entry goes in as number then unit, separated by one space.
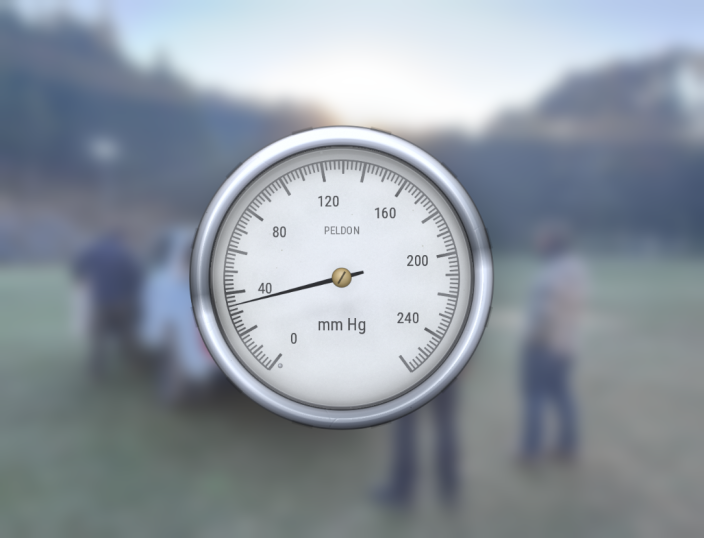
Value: 34 mmHg
